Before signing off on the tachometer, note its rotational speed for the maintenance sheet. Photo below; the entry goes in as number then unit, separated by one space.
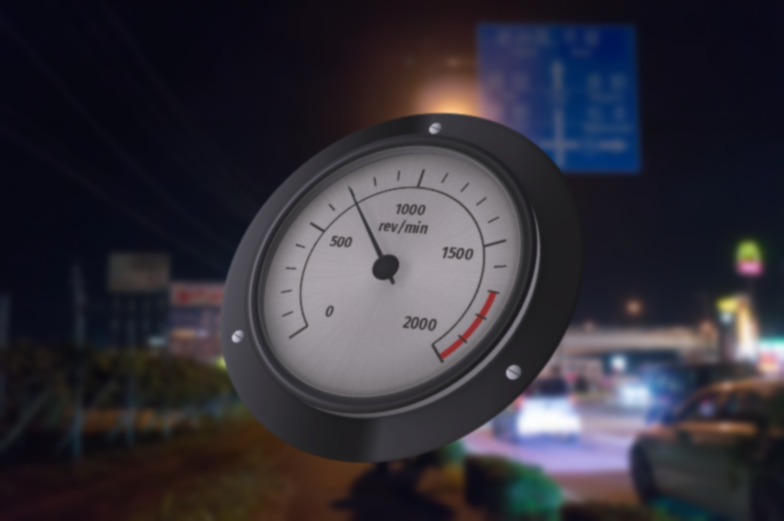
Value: 700 rpm
